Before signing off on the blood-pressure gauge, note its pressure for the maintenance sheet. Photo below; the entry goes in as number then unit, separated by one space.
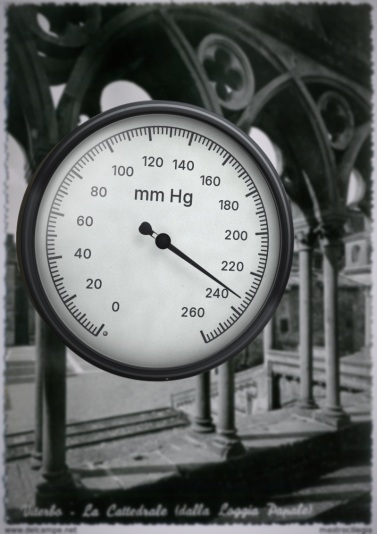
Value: 234 mmHg
